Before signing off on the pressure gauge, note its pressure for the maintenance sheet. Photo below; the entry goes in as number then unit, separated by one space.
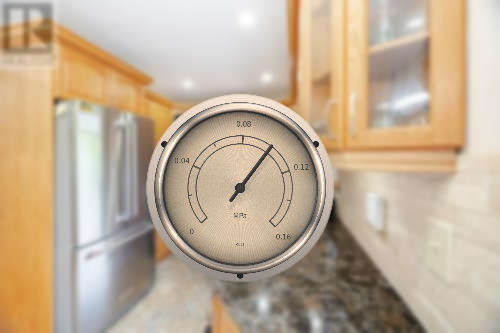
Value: 0.1 MPa
